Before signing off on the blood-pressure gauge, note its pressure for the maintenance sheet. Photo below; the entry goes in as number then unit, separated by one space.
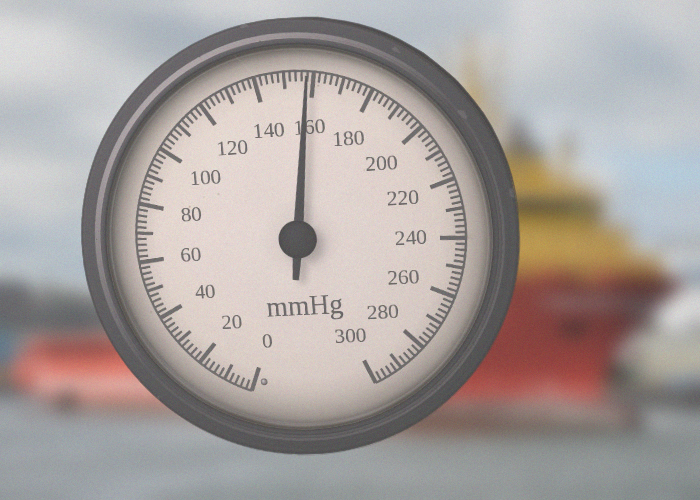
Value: 158 mmHg
